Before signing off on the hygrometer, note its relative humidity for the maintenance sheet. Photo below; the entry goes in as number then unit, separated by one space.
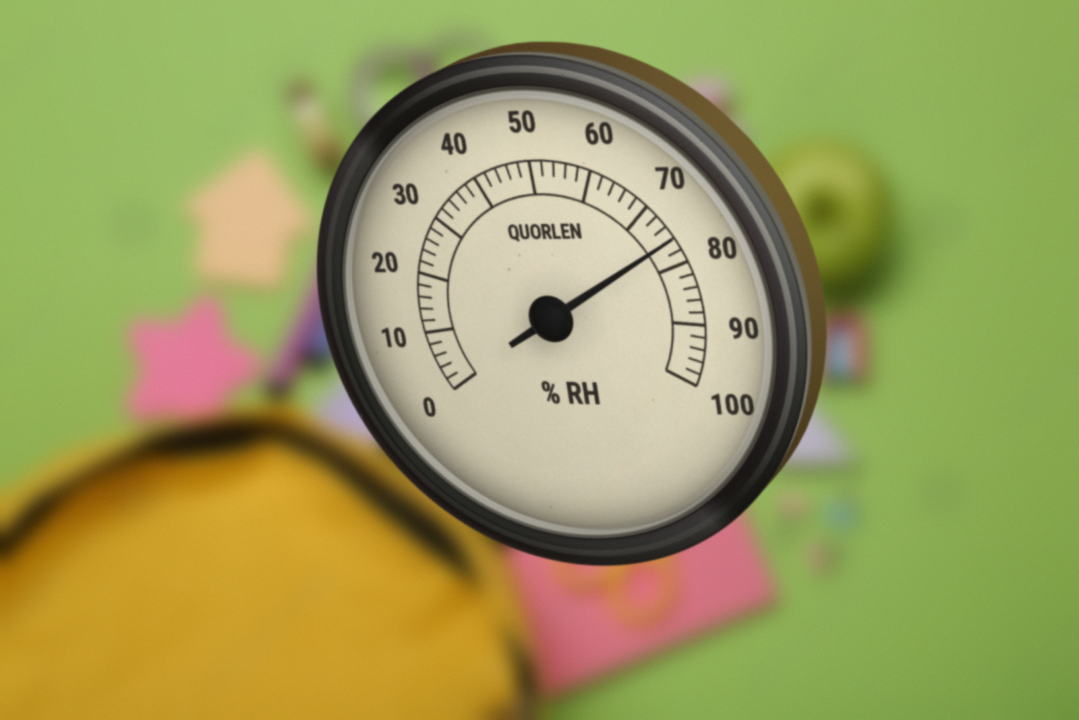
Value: 76 %
